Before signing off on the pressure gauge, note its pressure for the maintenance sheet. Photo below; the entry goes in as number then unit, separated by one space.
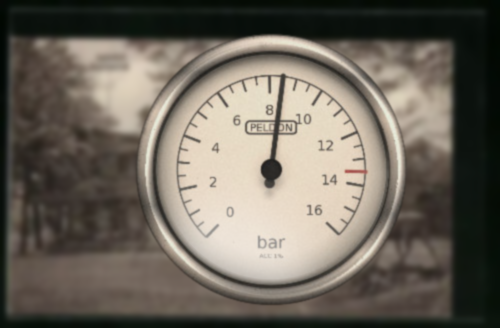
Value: 8.5 bar
